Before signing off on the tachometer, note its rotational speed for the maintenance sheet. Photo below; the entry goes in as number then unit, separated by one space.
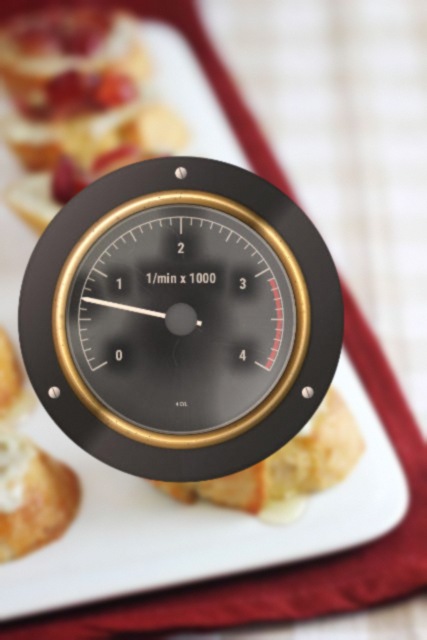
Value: 700 rpm
